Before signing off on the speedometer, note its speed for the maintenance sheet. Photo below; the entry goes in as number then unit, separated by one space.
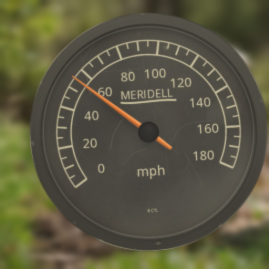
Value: 55 mph
